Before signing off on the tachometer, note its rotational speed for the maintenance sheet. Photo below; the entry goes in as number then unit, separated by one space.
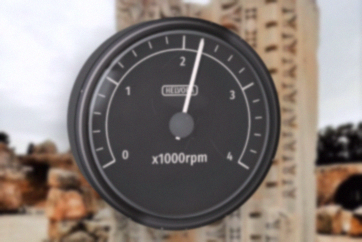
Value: 2200 rpm
